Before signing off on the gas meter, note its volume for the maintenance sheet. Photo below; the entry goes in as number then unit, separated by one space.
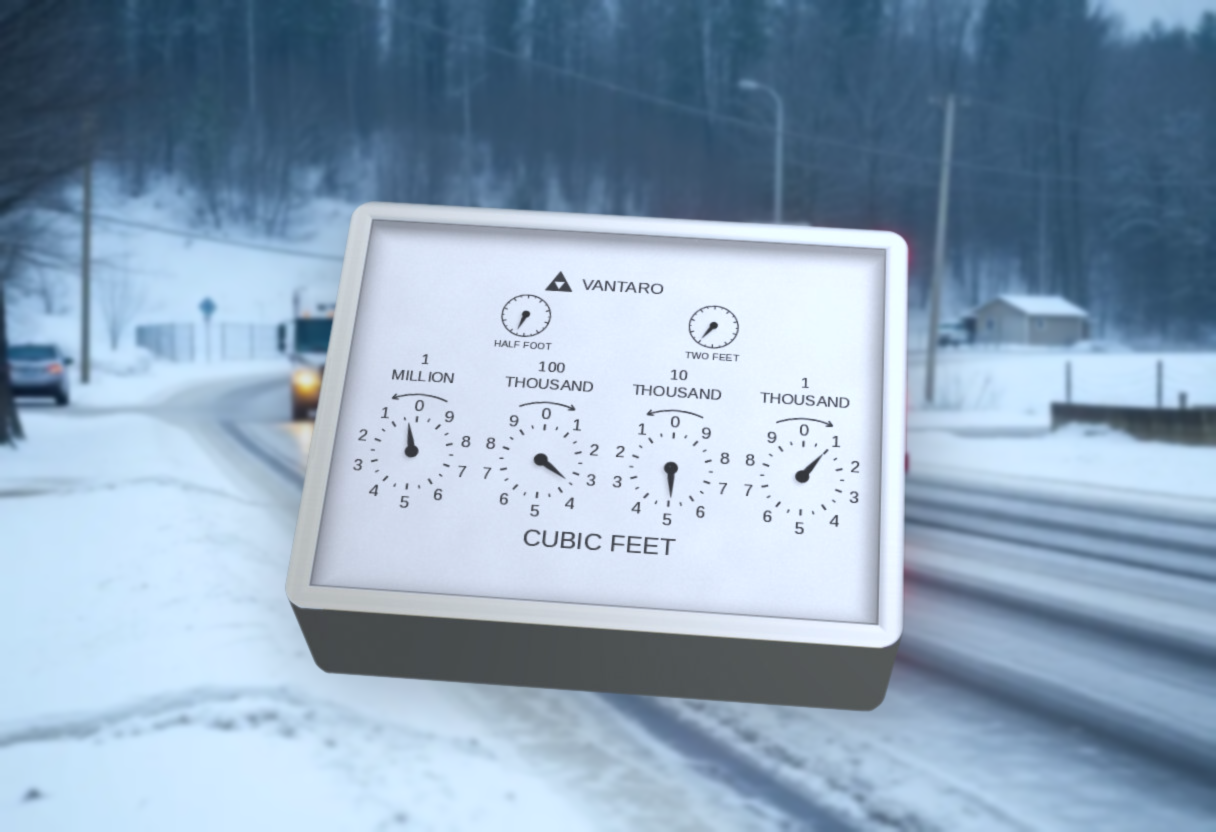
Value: 35100 ft³
